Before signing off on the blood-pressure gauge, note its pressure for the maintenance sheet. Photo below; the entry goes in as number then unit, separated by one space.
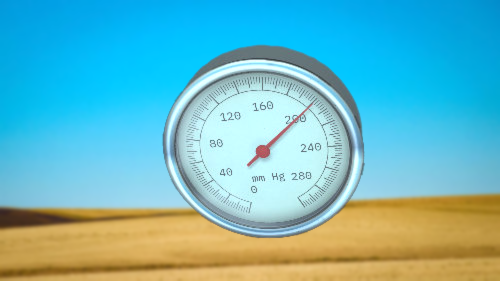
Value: 200 mmHg
